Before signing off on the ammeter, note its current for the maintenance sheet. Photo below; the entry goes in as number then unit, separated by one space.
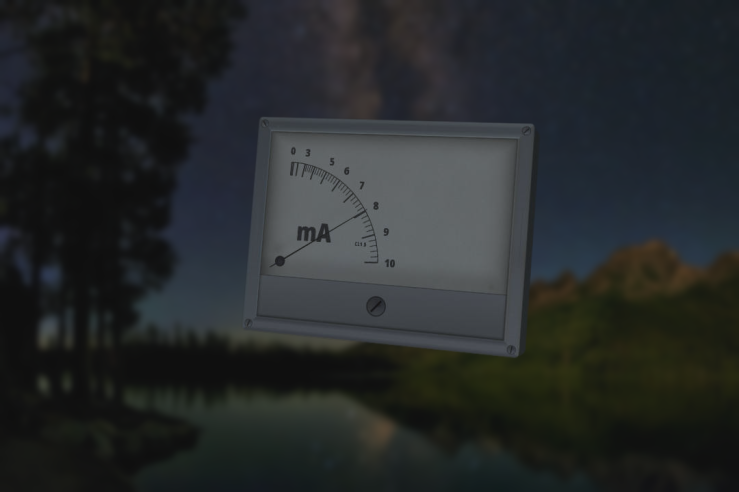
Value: 8 mA
